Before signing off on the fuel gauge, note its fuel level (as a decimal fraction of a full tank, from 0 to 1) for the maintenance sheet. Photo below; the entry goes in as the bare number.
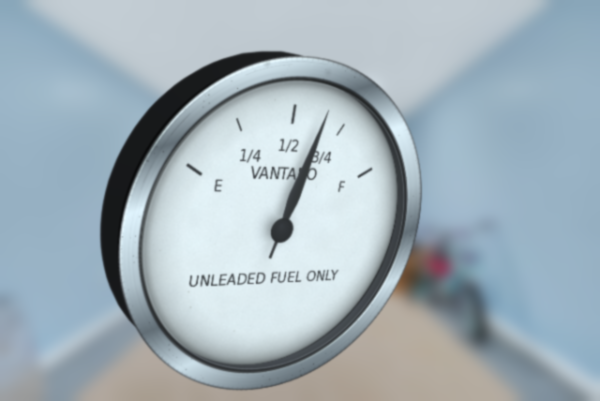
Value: 0.625
